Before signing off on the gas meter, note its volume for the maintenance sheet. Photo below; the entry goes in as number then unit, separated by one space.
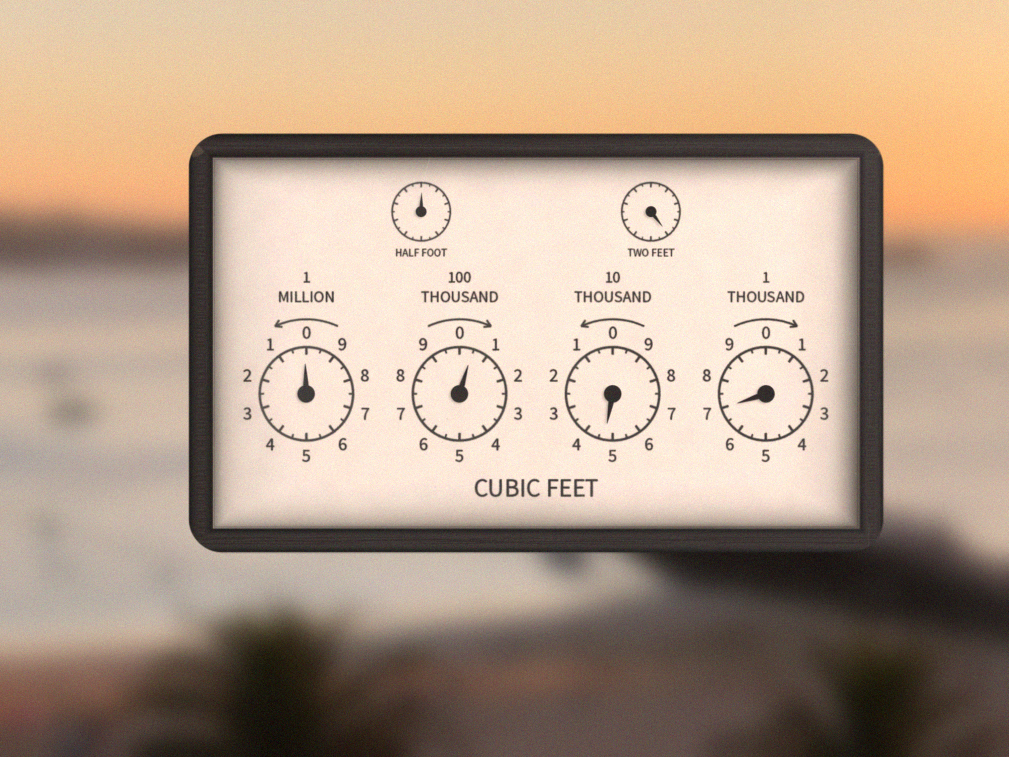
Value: 4700 ft³
